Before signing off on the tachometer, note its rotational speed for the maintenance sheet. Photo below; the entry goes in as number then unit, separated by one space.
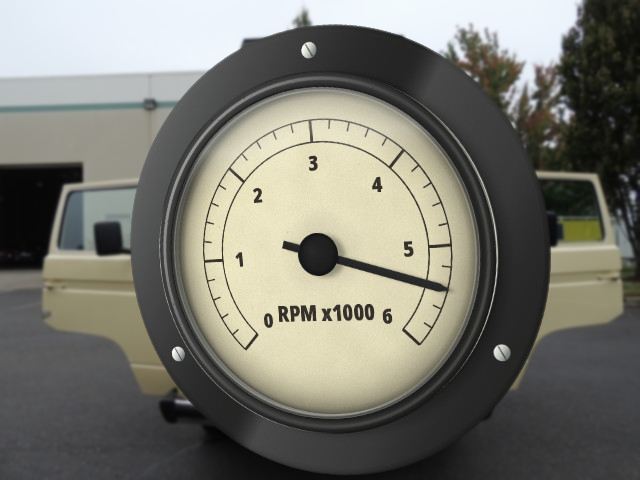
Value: 5400 rpm
